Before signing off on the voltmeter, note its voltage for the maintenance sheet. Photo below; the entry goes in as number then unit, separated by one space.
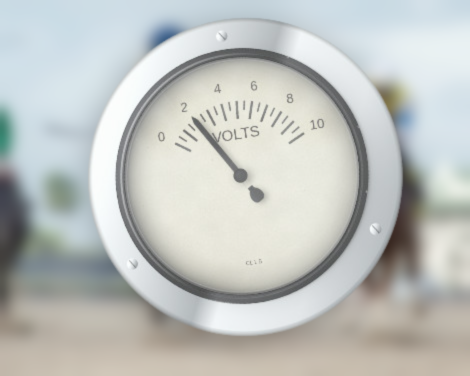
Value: 2 V
